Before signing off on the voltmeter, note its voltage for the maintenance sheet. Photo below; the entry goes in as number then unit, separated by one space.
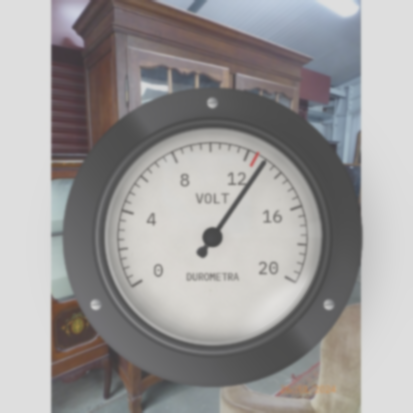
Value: 13 V
